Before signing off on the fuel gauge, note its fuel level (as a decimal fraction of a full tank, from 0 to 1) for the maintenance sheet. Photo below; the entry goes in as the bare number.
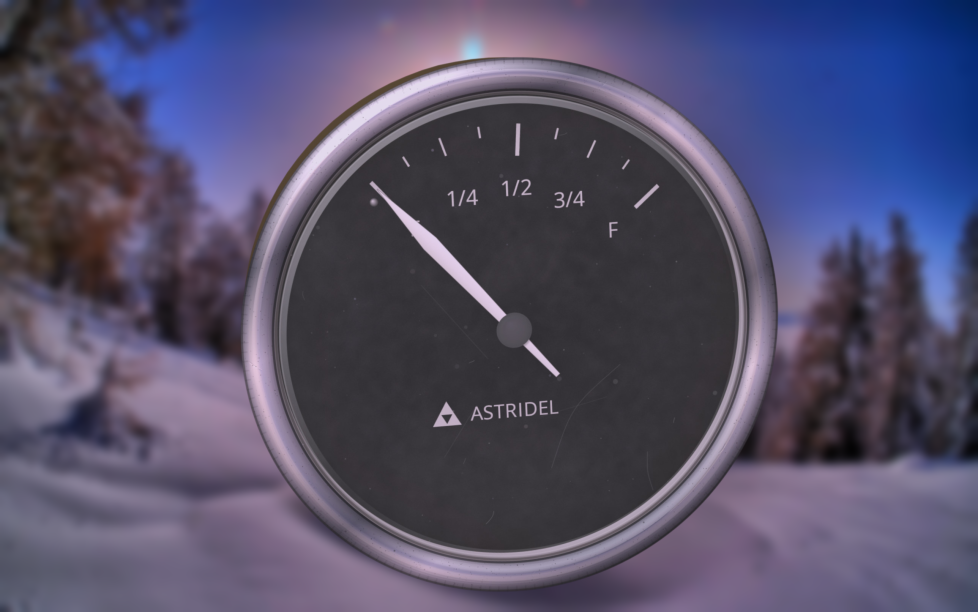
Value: 0
